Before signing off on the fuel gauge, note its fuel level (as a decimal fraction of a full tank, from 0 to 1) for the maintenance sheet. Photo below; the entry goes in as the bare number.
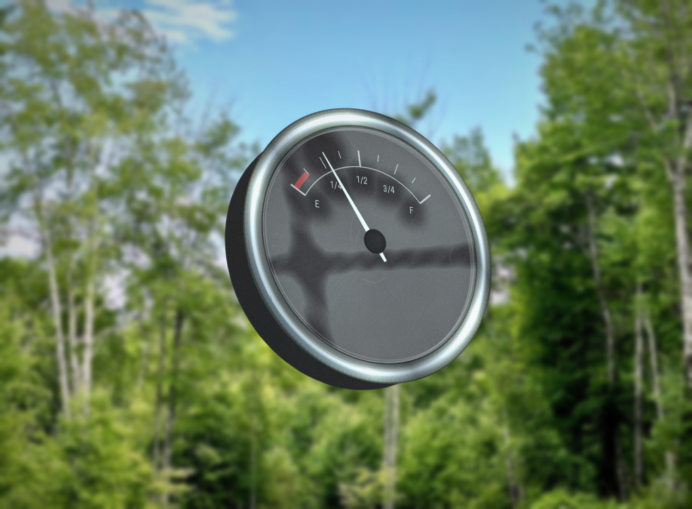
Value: 0.25
